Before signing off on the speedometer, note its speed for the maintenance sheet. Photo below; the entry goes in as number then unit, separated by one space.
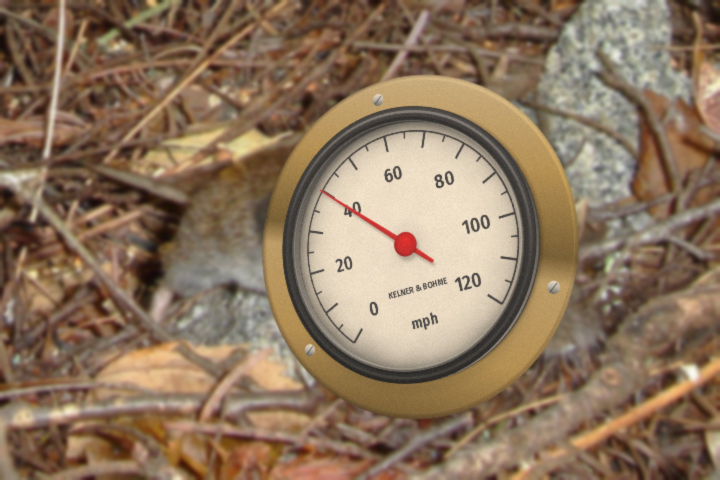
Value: 40 mph
